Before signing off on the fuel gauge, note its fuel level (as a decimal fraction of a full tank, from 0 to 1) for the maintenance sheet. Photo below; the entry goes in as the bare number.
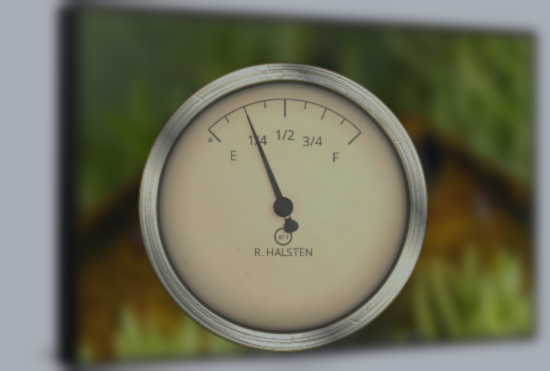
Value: 0.25
